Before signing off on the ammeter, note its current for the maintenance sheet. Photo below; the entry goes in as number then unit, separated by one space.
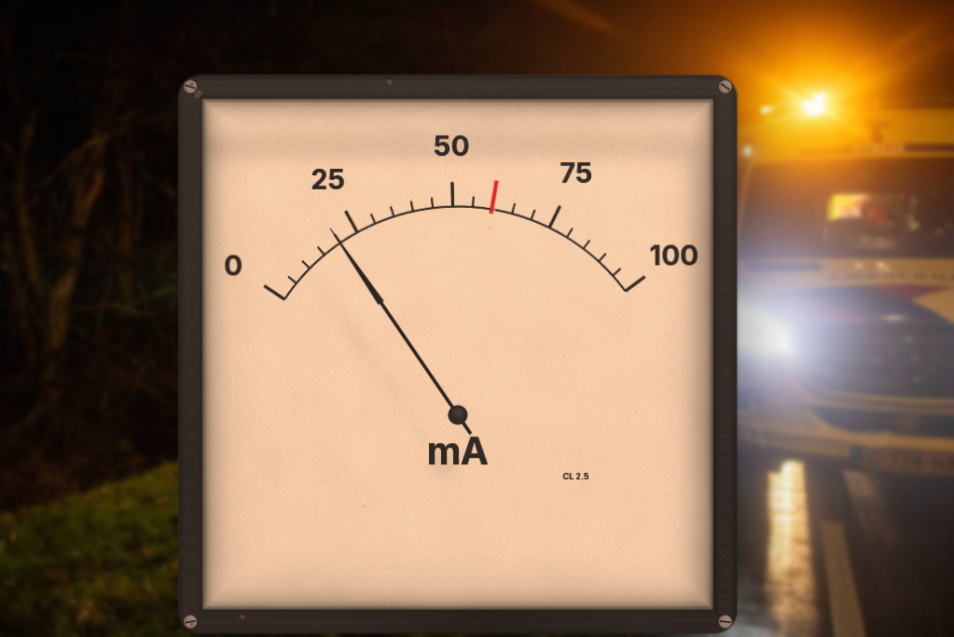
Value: 20 mA
